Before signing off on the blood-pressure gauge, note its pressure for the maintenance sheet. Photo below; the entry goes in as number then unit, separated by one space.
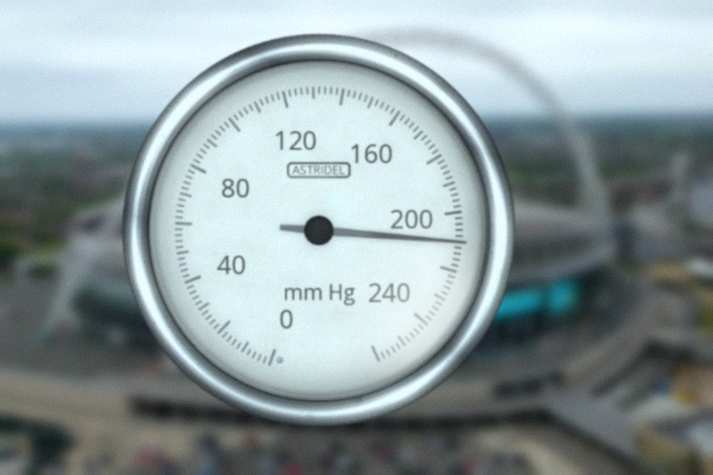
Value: 210 mmHg
